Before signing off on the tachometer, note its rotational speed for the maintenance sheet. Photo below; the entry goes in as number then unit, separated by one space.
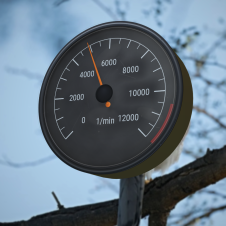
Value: 5000 rpm
